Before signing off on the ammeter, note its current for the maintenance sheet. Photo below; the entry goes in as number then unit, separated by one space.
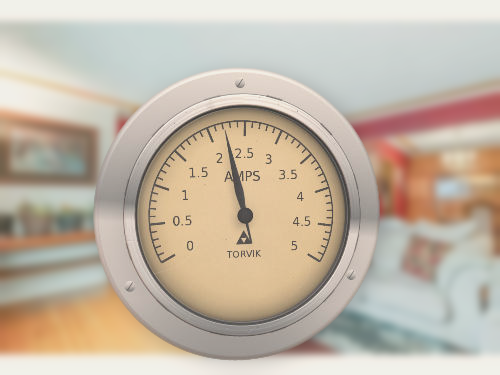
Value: 2.2 A
